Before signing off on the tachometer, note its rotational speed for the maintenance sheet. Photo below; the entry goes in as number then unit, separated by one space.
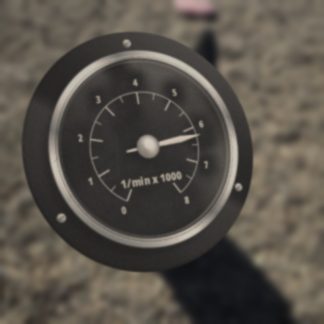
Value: 6250 rpm
